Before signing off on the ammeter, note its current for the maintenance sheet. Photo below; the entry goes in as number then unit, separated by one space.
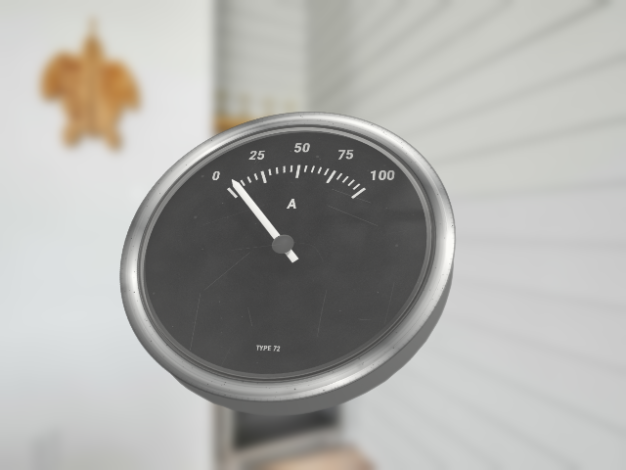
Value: 5 A
